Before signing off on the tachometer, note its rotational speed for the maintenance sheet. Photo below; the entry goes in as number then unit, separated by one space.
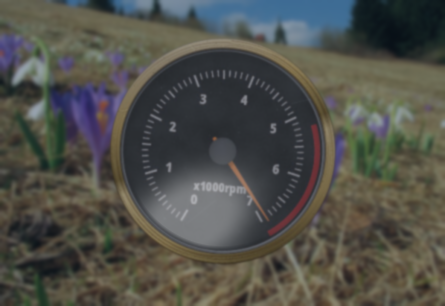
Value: 6900 rpm
